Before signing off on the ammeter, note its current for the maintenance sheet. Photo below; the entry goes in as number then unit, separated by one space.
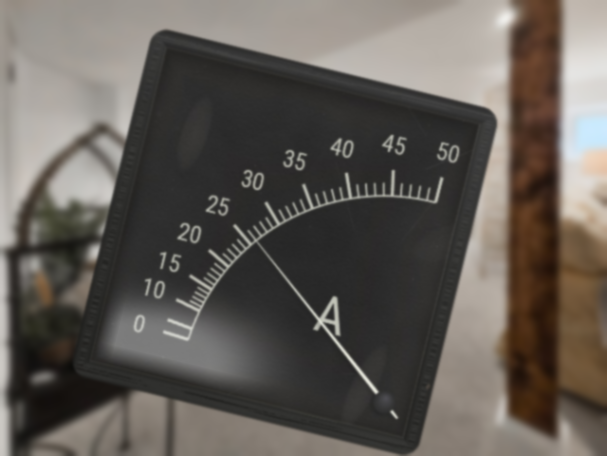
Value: 26 A
